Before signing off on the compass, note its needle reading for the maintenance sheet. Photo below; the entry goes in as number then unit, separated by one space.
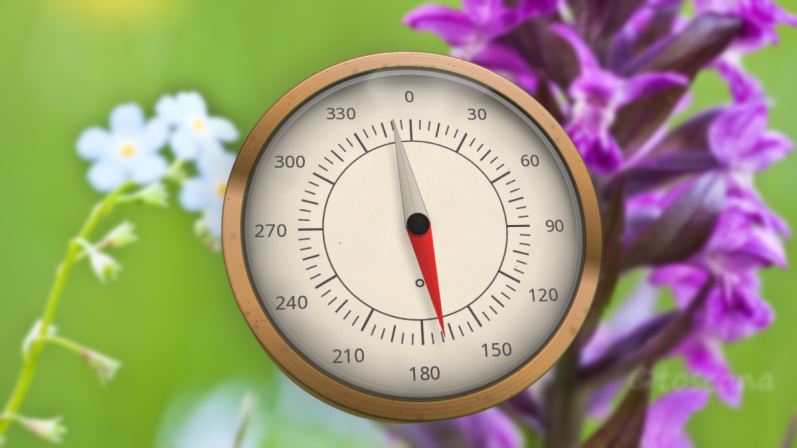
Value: 170 °
